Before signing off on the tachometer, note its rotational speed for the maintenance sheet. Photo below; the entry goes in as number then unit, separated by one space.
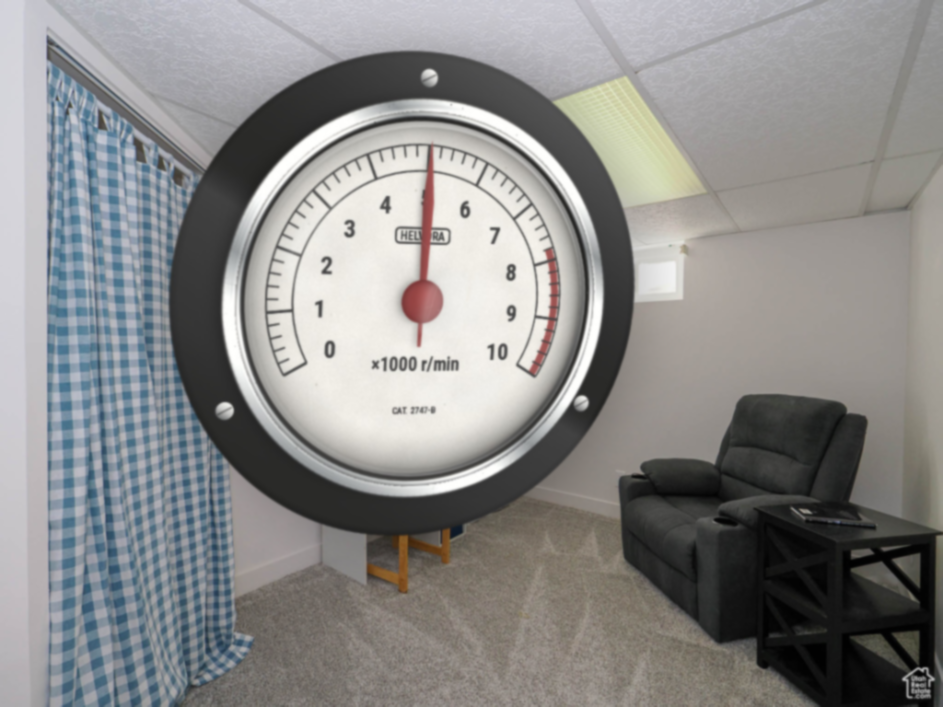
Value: 5000 rpm
